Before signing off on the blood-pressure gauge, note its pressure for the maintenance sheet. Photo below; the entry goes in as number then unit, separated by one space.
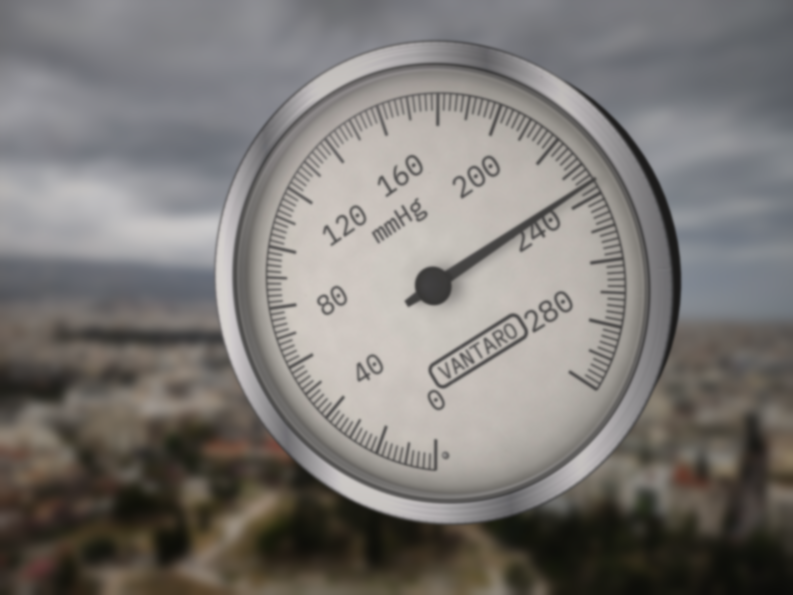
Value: 236 mmHg
